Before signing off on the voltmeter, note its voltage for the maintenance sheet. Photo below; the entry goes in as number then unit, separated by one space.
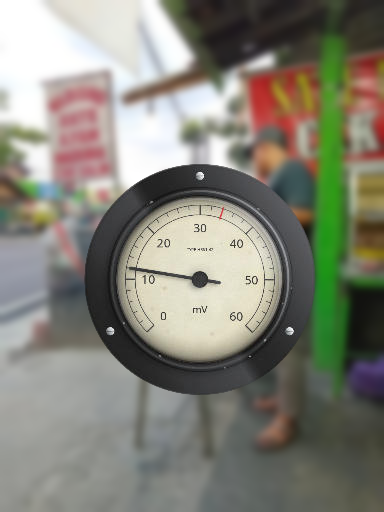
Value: 12 mV
